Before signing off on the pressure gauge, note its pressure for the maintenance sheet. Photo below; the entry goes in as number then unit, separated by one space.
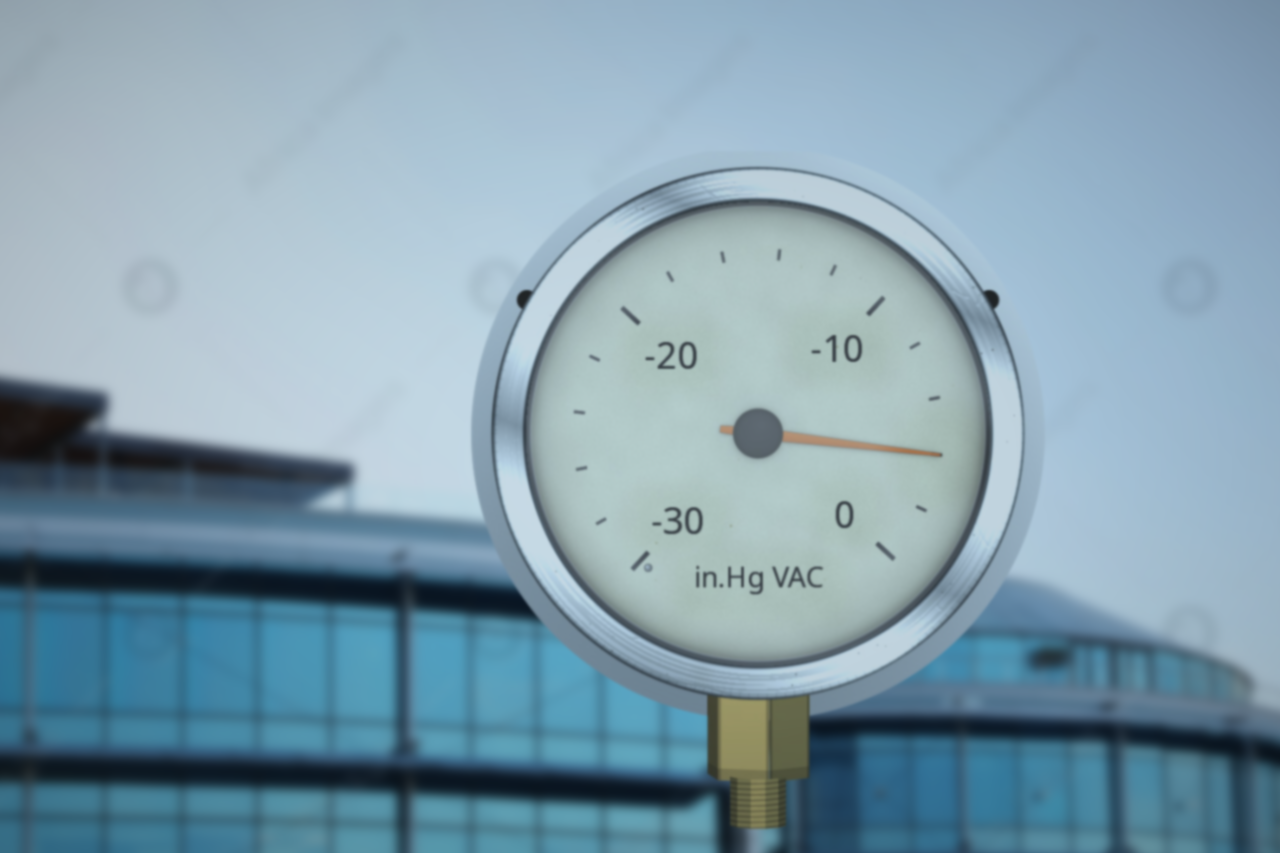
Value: -4 inHg
